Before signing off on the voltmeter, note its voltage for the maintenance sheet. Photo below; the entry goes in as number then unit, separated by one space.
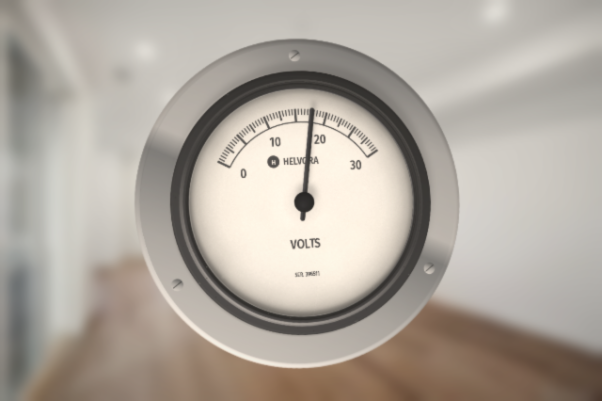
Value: 17.5 V
